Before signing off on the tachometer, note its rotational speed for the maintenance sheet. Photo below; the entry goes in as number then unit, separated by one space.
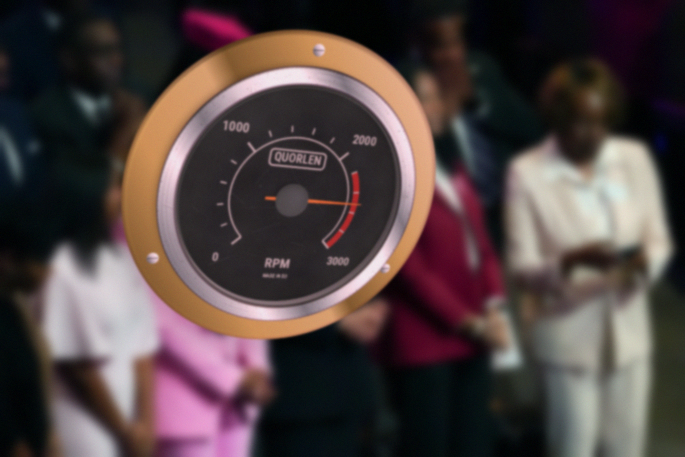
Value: 2500 rpm
